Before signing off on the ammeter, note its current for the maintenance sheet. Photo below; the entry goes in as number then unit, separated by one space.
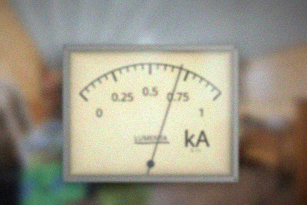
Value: 0.7 kA
